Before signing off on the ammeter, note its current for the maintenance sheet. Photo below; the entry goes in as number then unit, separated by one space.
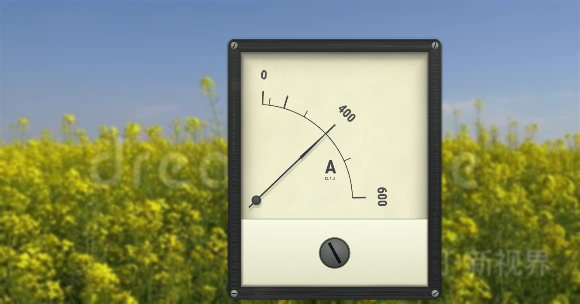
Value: 400 A
